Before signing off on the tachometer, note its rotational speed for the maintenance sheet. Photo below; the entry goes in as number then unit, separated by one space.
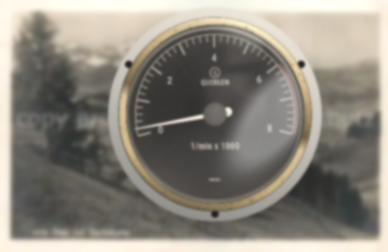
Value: 200 rpm
